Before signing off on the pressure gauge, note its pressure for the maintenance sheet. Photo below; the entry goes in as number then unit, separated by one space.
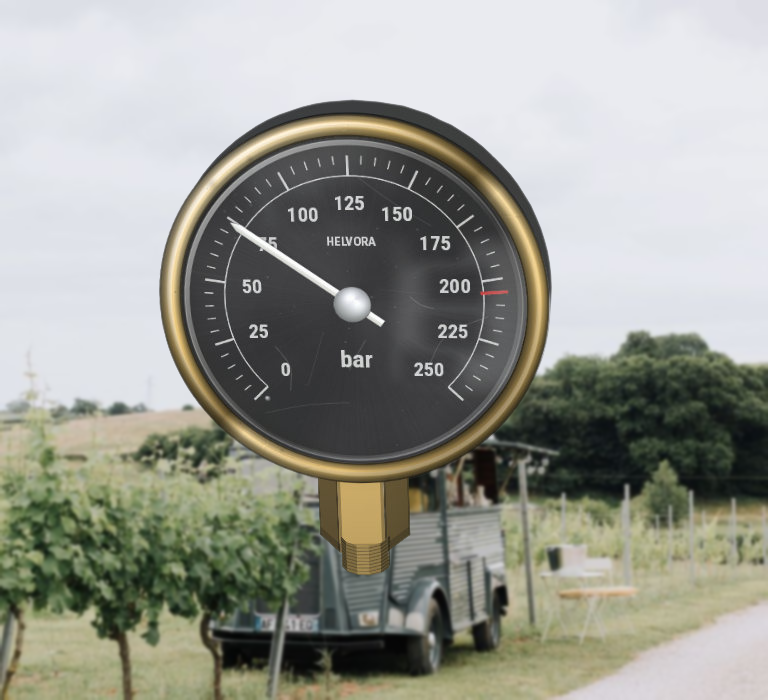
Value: 75 bar
